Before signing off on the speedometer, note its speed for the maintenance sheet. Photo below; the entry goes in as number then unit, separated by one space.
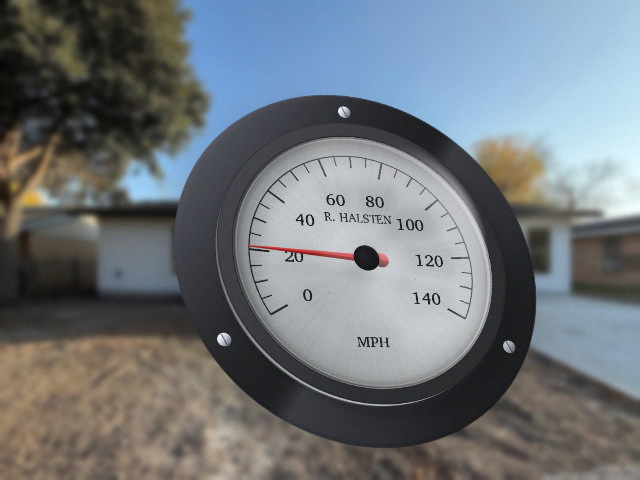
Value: 20 mph
